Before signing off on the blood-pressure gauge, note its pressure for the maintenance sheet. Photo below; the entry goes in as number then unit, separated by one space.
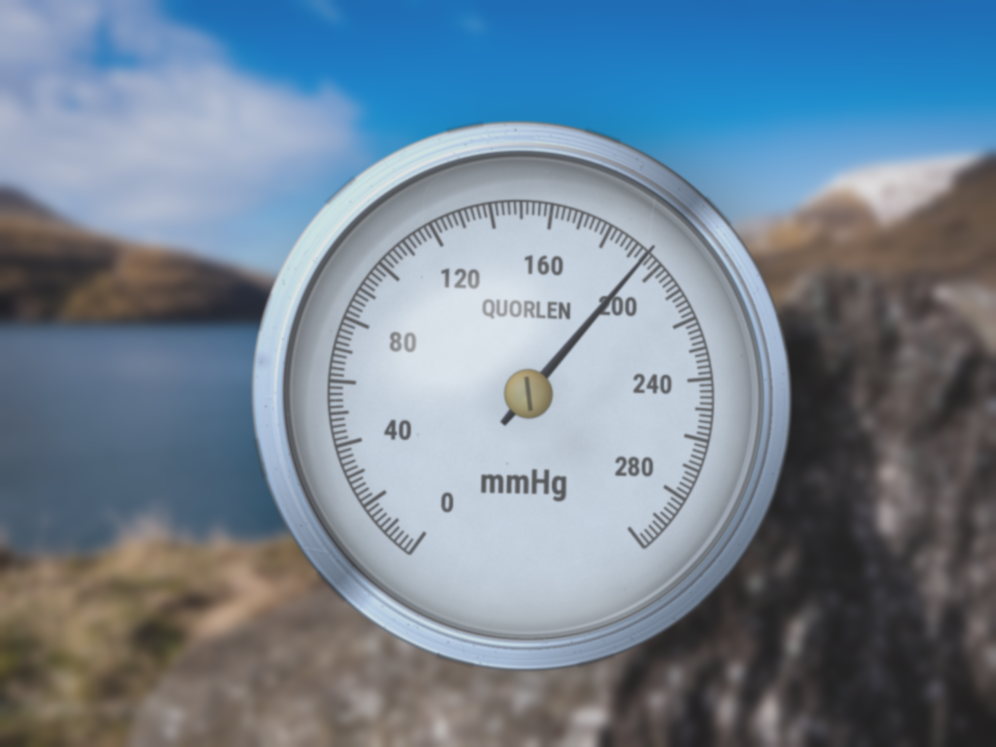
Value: 194 mmHg
